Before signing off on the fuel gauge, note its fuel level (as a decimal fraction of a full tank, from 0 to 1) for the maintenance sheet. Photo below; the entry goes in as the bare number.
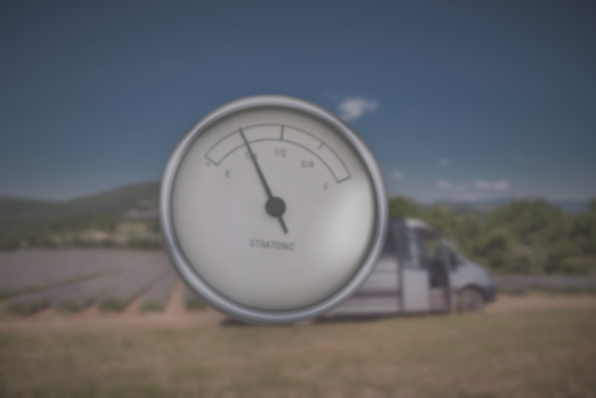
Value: 0.25
